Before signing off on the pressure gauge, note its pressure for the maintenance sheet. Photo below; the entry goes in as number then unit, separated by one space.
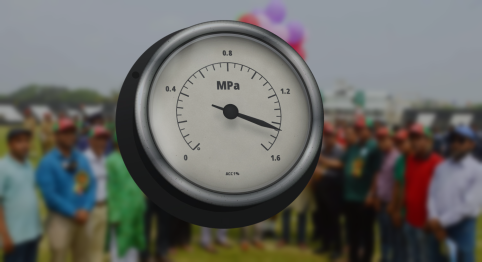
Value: 1.45 MPa
